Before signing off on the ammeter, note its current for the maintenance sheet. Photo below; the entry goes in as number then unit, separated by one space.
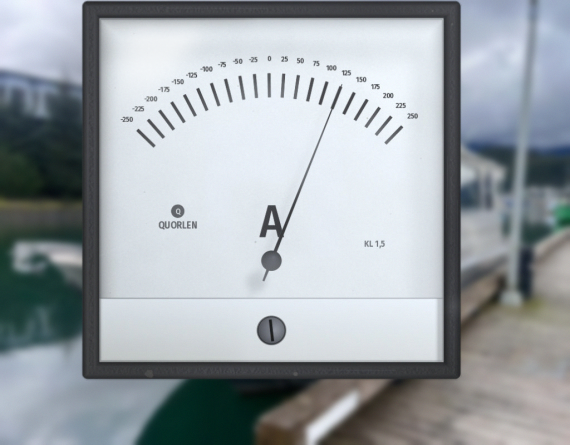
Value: 125 A
